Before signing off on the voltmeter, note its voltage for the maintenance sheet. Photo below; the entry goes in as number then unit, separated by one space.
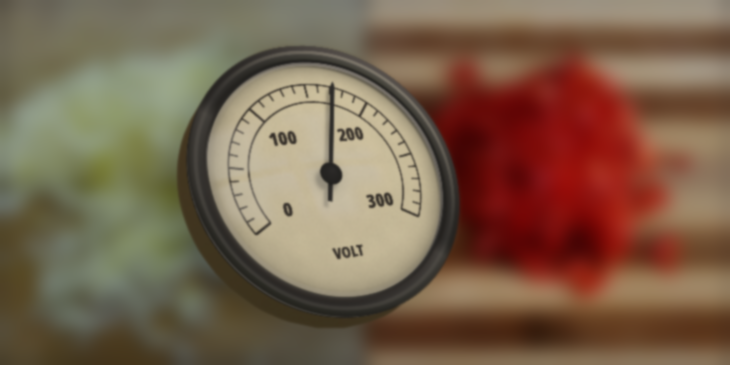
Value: 170 V
